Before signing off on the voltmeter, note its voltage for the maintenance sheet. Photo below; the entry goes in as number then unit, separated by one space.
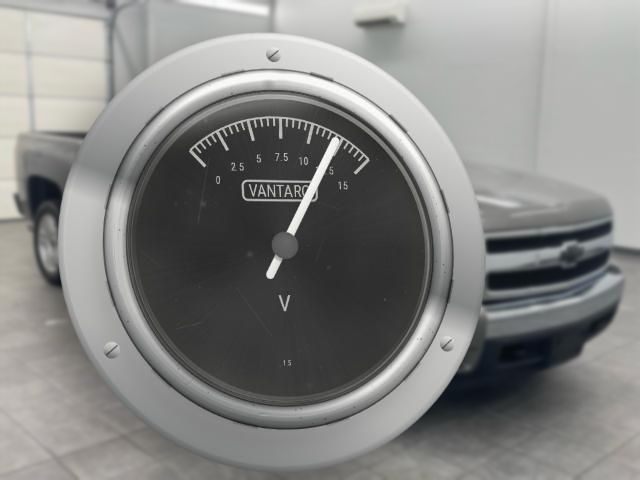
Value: 12 V
